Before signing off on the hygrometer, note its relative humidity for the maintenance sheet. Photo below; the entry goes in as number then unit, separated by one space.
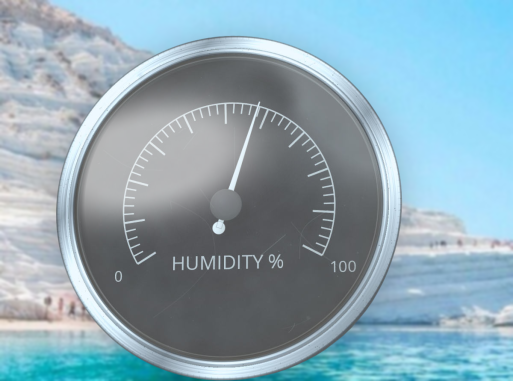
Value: 58 %
